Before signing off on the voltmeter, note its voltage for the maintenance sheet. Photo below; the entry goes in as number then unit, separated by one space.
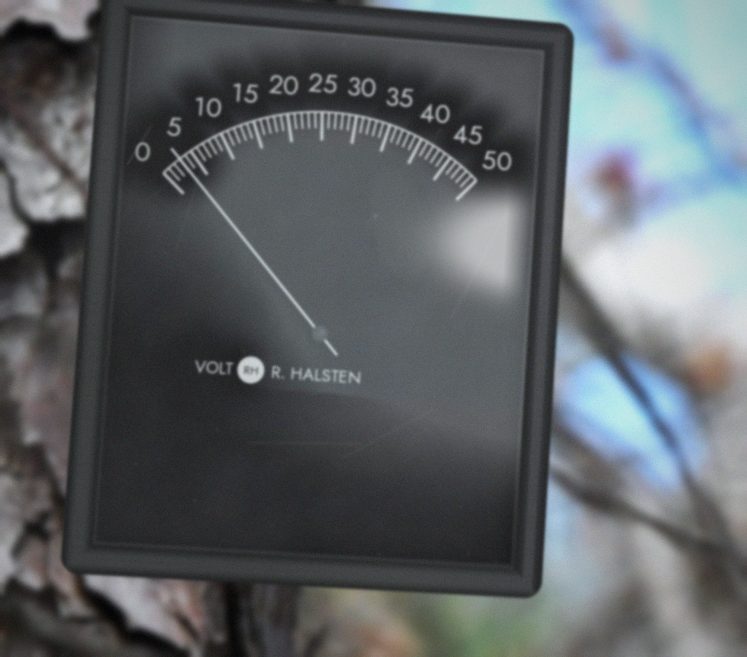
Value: 3 V
